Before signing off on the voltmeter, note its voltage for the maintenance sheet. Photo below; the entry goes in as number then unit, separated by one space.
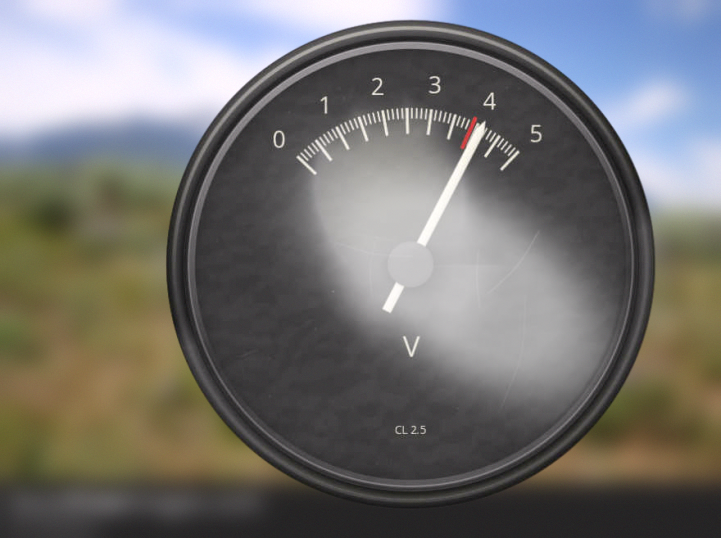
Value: 4.1 V
